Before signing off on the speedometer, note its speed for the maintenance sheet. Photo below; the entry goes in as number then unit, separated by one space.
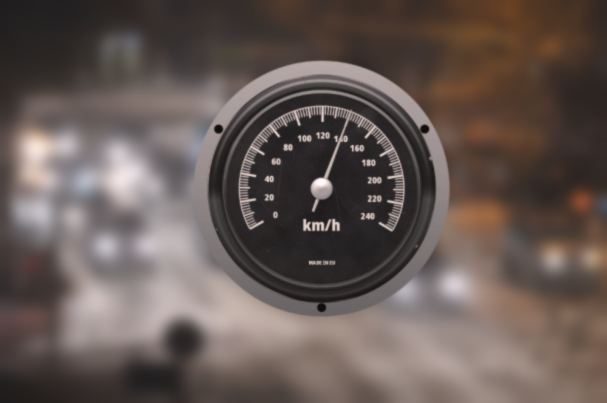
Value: 140 km/h
